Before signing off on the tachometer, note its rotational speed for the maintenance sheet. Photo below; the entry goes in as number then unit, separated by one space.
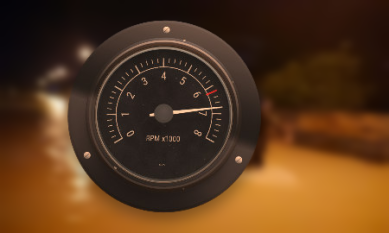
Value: 6800 rpm
